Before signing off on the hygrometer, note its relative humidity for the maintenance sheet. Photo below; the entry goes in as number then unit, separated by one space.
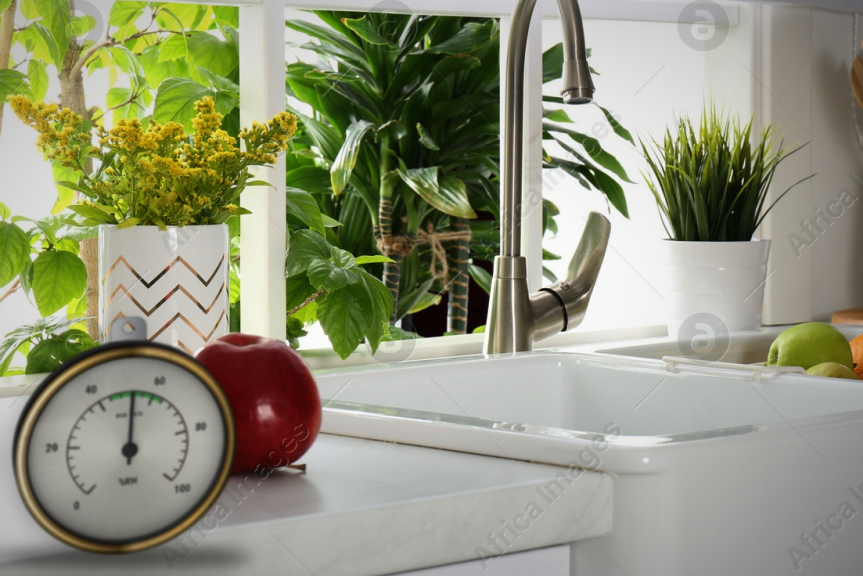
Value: 52 %
